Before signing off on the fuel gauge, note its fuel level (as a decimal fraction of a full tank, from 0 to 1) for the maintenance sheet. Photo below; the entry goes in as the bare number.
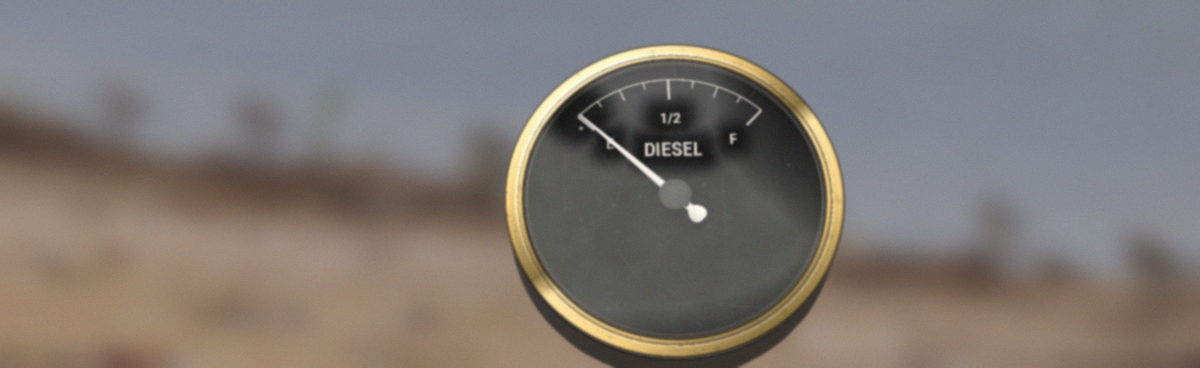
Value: 0
